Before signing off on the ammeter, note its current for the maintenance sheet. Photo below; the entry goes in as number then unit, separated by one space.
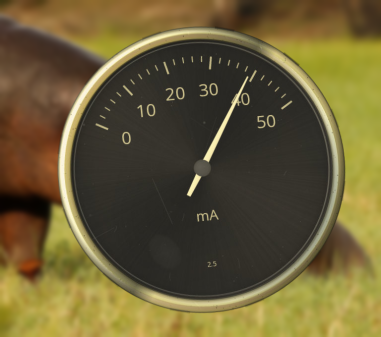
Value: 39 mA
